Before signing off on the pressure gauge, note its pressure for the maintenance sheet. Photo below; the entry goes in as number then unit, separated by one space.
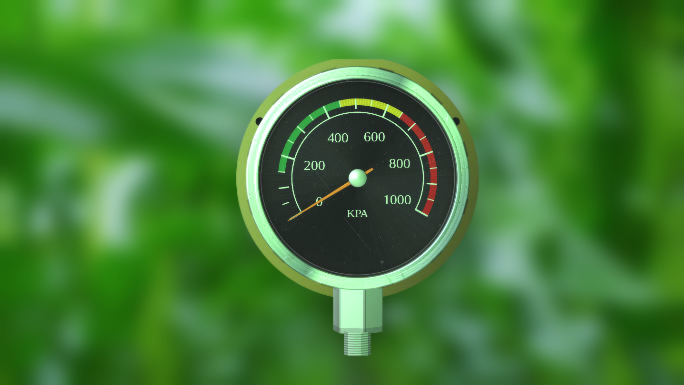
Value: 0 kPa
